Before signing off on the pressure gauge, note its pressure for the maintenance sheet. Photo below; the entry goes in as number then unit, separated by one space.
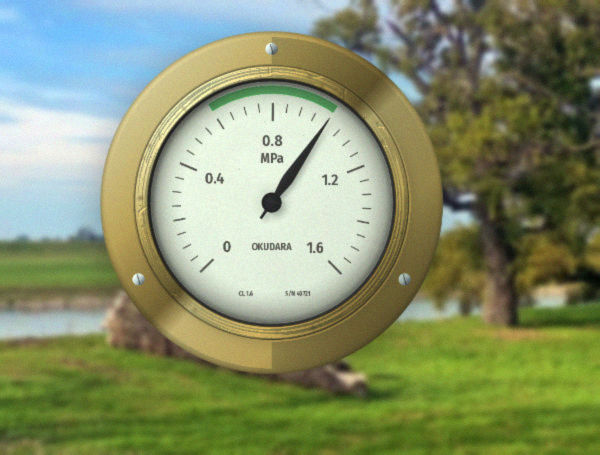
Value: 1 MPa
